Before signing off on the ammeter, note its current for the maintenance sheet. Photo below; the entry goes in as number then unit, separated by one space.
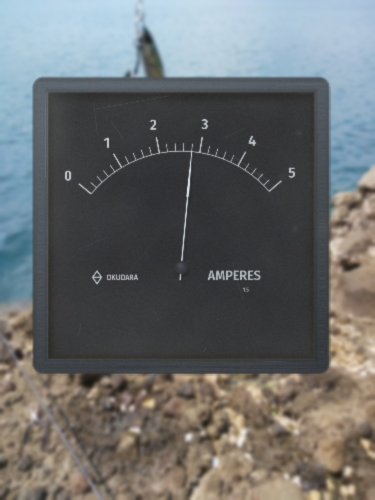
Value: 2.8 A
